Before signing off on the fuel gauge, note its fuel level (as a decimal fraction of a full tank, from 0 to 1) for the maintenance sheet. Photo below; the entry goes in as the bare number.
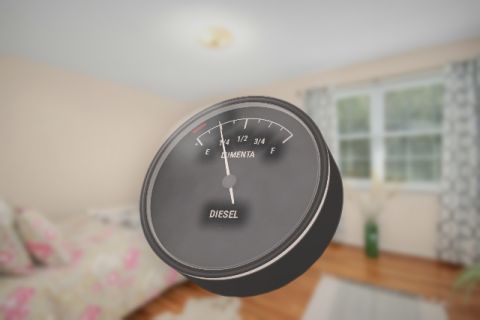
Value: 0.25
